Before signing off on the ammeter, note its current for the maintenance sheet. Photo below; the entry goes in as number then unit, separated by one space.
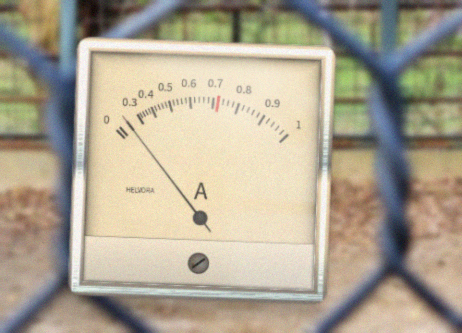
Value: 0.2 A
